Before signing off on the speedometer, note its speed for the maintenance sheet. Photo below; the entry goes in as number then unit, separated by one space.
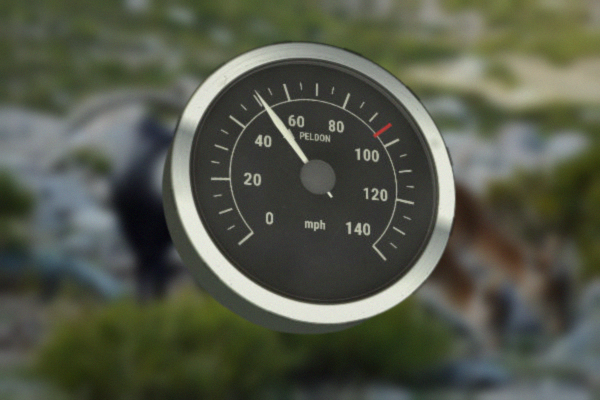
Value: 50 mph
